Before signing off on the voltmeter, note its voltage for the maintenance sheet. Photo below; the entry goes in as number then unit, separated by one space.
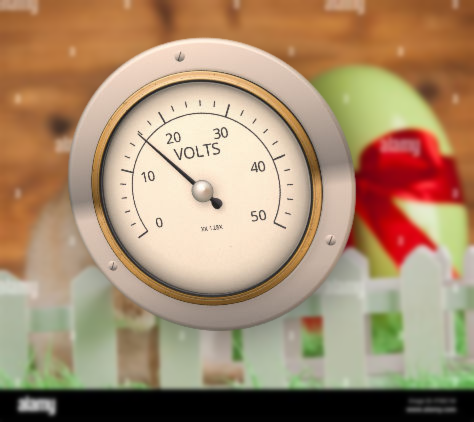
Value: 16 V
